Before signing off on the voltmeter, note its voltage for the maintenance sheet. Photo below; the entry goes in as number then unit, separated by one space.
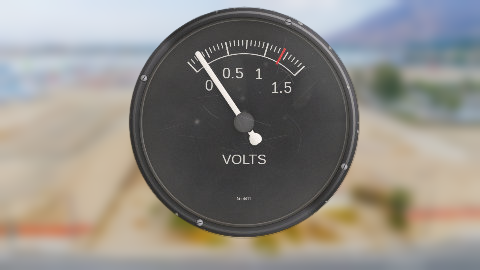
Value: 0.15 V
